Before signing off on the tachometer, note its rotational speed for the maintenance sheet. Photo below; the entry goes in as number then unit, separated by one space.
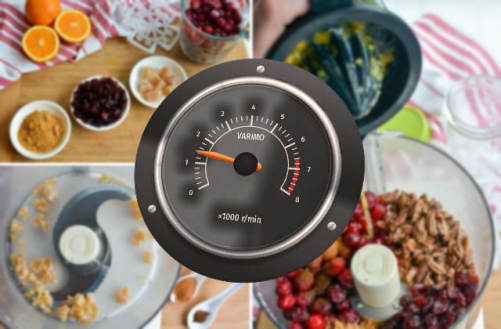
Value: 1400 rpm
